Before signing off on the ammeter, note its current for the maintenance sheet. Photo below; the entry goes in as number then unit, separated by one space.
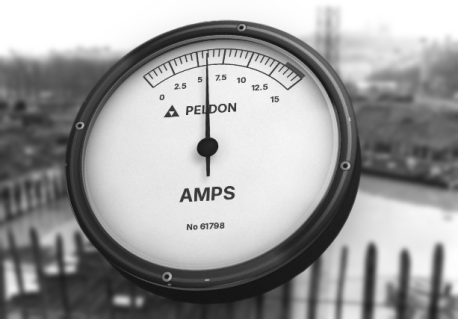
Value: 6 A
